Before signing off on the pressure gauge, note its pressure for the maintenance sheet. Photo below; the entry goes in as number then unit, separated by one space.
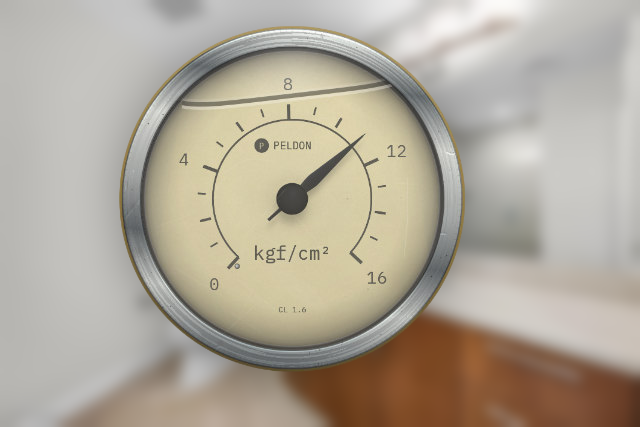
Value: 11 kg/cm²
